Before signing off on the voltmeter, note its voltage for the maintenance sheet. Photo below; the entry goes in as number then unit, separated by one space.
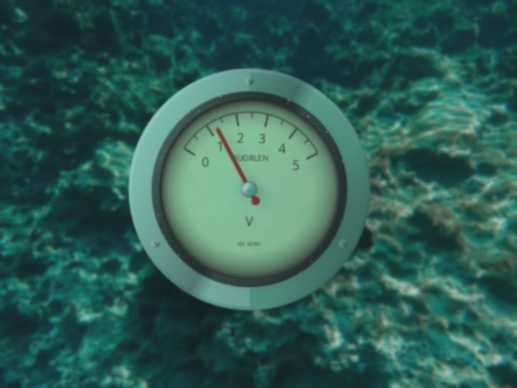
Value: 1.25 V
